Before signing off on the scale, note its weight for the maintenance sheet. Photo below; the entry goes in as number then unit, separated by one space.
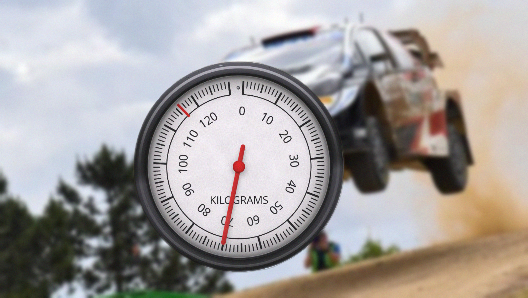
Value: 70 kg
